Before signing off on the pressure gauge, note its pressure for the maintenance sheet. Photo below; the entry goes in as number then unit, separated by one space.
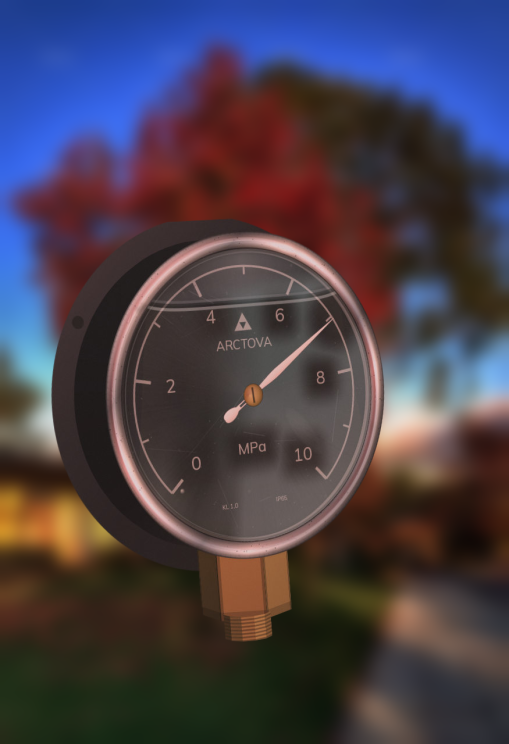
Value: 7 MPa
